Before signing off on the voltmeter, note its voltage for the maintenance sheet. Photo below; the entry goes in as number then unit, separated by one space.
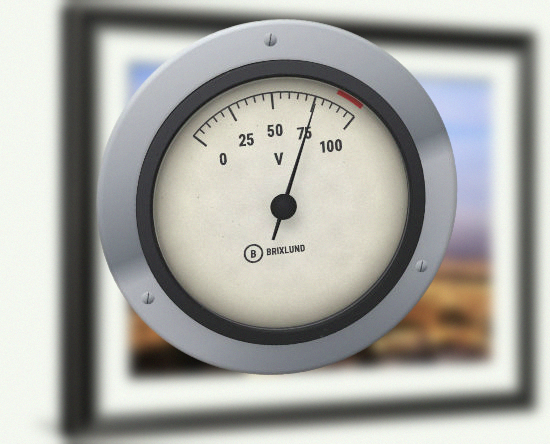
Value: 75 V
